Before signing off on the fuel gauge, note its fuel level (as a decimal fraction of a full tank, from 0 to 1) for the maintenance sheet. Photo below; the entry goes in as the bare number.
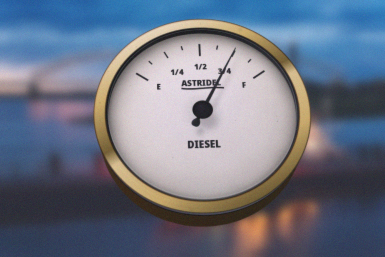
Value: 0.75
